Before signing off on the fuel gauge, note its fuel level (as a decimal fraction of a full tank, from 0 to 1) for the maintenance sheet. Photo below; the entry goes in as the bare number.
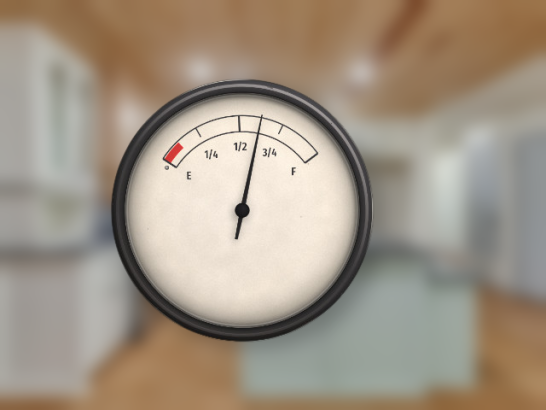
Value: 0.625
